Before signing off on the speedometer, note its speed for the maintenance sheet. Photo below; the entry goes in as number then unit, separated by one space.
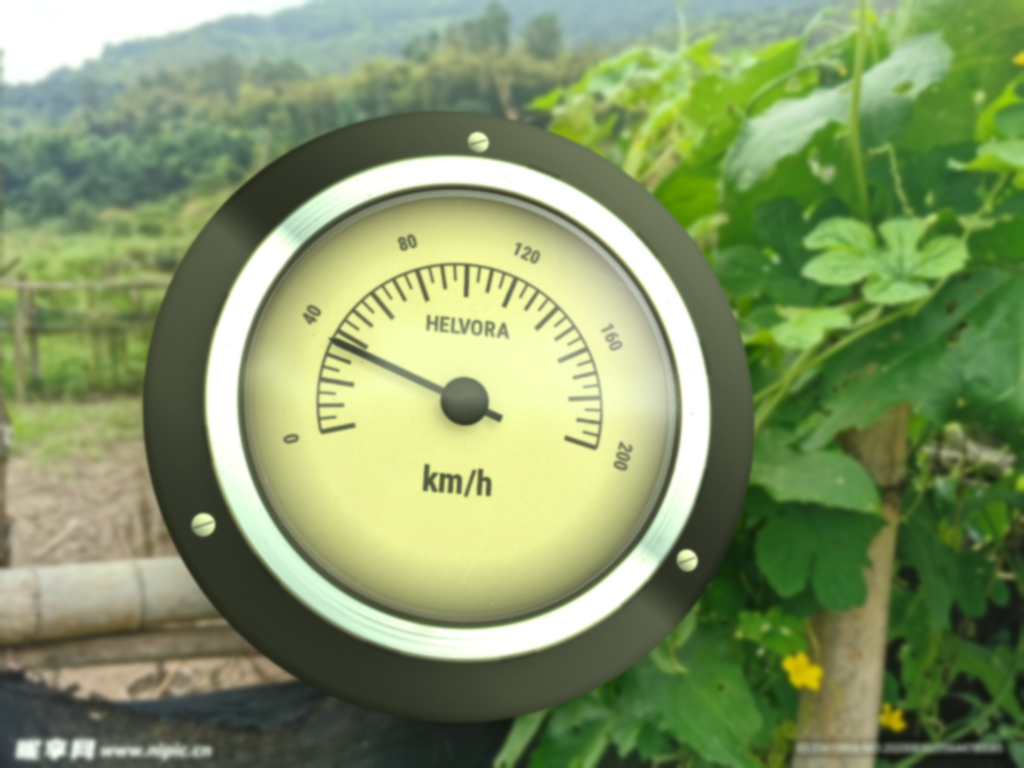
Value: 35 km/h
